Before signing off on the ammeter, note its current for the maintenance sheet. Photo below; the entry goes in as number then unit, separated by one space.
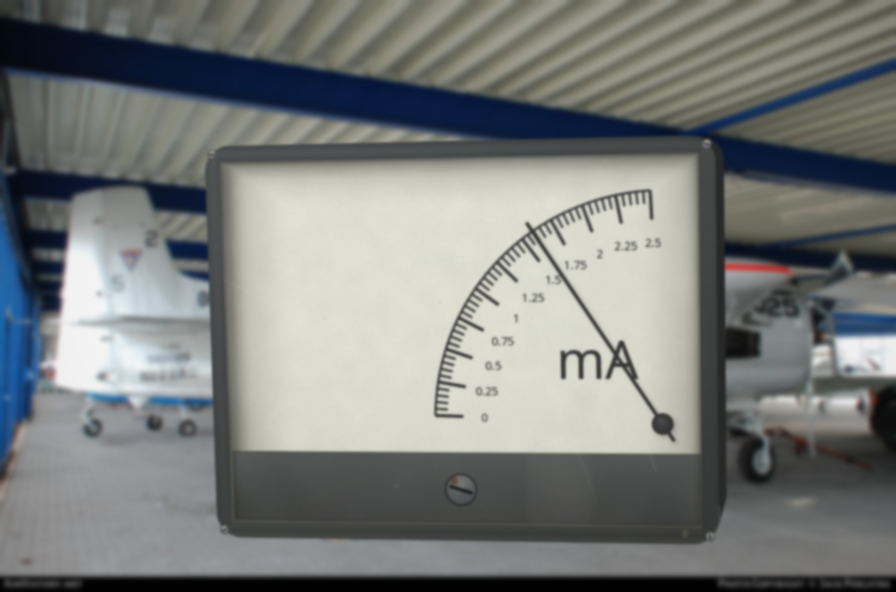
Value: 1.6 mA
